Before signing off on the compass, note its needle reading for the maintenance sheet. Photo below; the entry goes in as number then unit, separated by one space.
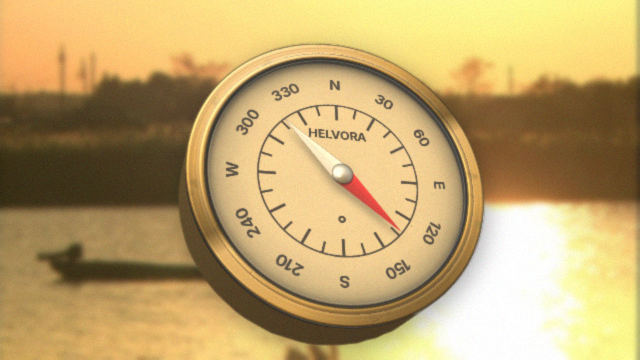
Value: 135 °
